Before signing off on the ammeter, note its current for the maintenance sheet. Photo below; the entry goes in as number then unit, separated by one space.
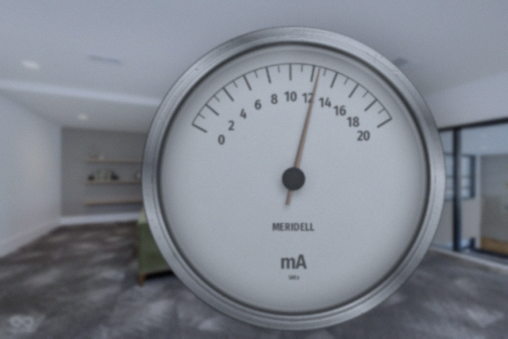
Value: 12.5 mA
